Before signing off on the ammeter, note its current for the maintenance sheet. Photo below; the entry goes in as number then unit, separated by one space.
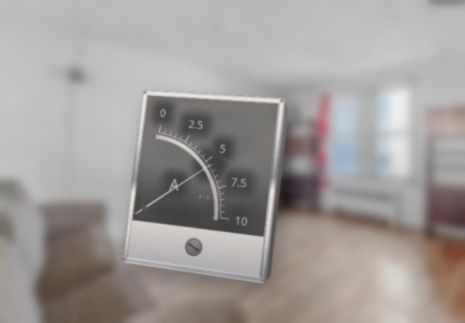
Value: 5.5 A
